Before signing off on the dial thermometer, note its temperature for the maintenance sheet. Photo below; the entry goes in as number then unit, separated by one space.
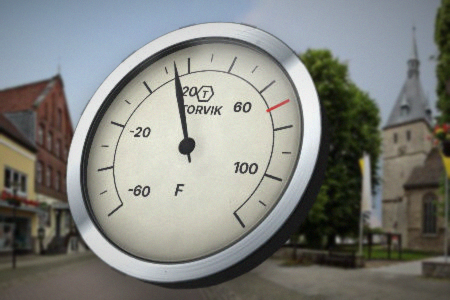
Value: 15 °F
